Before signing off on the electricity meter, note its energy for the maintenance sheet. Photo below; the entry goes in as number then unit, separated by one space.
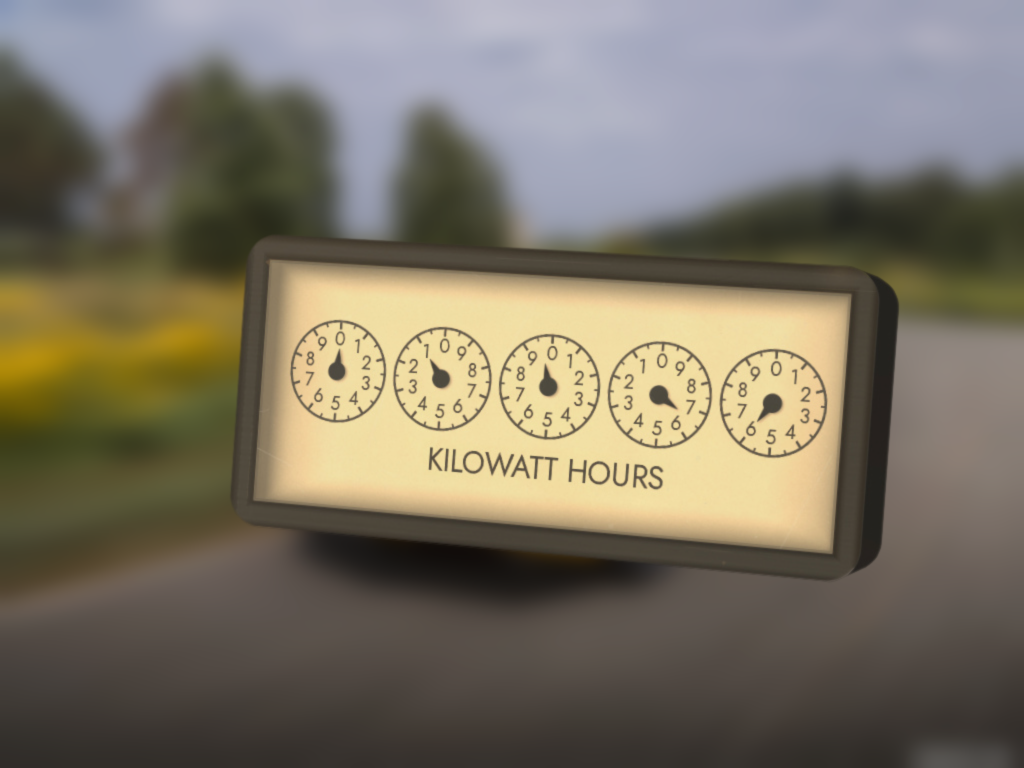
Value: 966 kWh
